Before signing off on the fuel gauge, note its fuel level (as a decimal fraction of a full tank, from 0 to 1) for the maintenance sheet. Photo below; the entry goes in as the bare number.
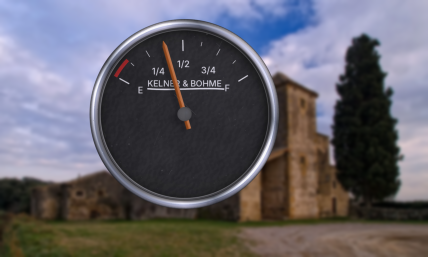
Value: 0.375
